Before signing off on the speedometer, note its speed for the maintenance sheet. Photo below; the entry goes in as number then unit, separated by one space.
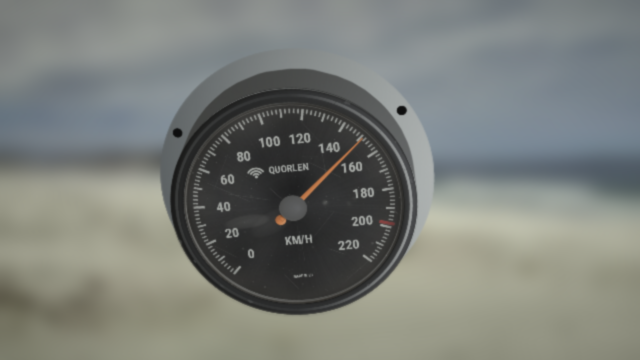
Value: 150 km/h
